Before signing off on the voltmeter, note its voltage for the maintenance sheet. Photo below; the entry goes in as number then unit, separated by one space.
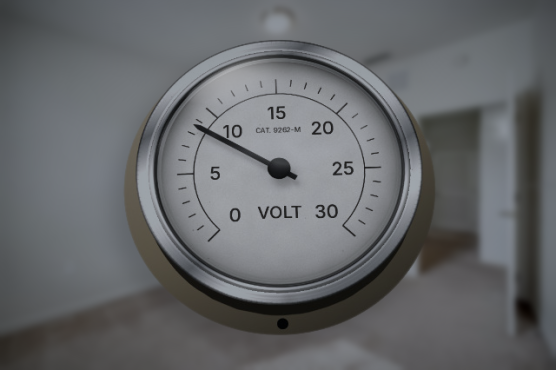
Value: 8.5 V
